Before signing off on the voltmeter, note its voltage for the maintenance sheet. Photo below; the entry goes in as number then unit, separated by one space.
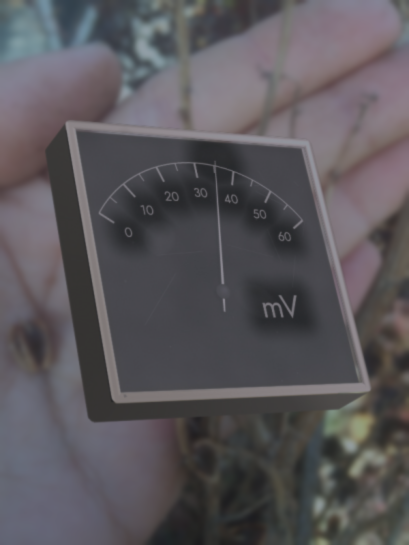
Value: 35 mV
